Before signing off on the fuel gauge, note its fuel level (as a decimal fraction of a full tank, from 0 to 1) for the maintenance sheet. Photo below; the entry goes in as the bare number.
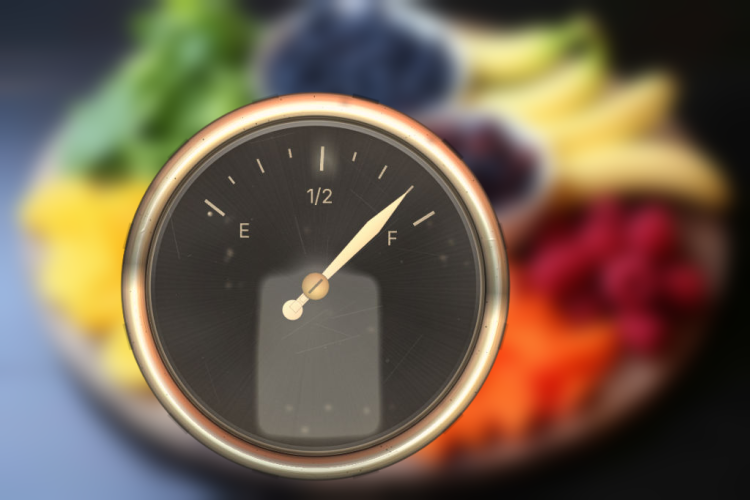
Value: 0.875
